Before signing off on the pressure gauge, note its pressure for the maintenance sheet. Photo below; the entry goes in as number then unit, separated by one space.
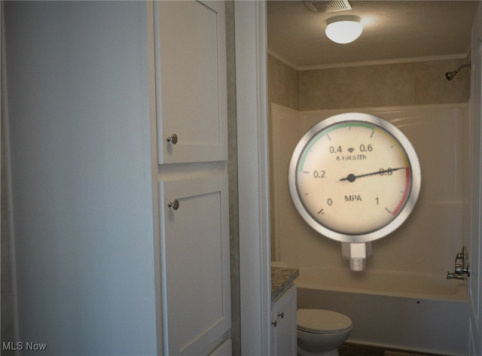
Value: 0.8 MPa
